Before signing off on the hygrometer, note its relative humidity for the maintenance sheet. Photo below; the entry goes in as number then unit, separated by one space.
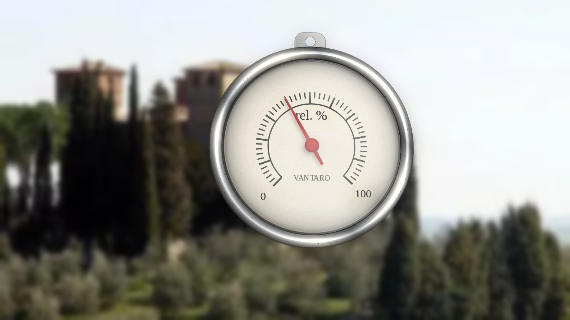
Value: 40 %
